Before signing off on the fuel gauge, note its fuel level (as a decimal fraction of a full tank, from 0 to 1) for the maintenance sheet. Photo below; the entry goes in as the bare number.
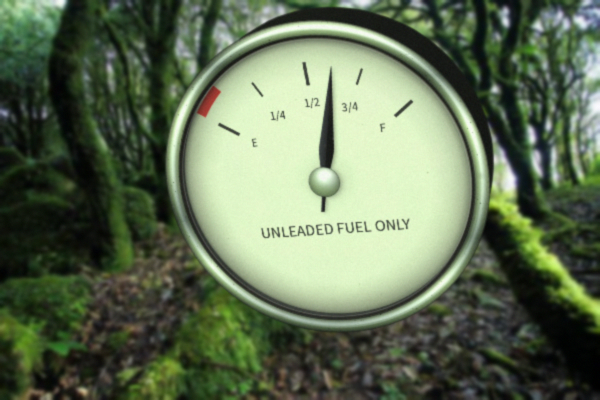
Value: 0.625
